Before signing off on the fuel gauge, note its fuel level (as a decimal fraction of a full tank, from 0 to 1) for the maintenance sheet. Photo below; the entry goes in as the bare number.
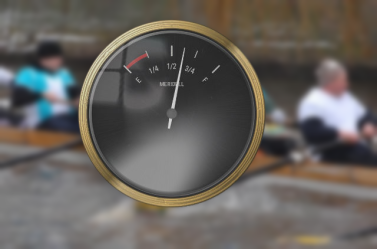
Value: 0.625
